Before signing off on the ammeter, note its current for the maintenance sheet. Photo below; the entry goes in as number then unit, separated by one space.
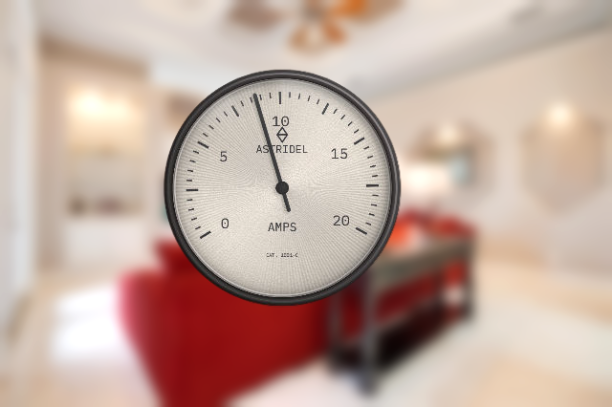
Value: 8.75 A
